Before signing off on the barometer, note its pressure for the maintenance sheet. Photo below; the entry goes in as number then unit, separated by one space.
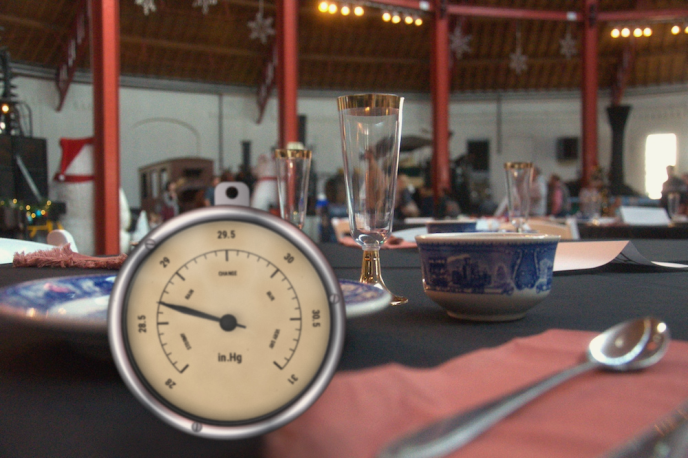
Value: 28.7 inHg
